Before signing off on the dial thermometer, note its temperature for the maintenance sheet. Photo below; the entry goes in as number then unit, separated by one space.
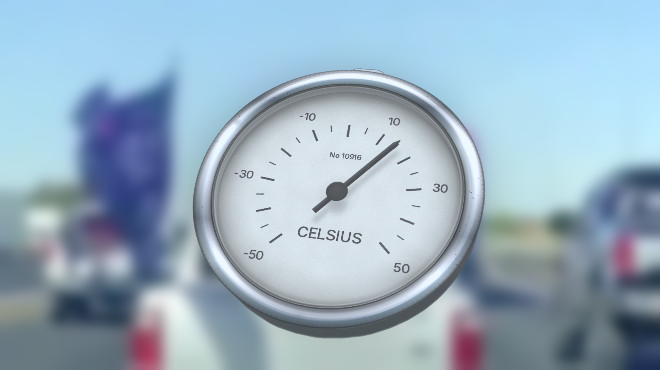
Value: 15 °C
